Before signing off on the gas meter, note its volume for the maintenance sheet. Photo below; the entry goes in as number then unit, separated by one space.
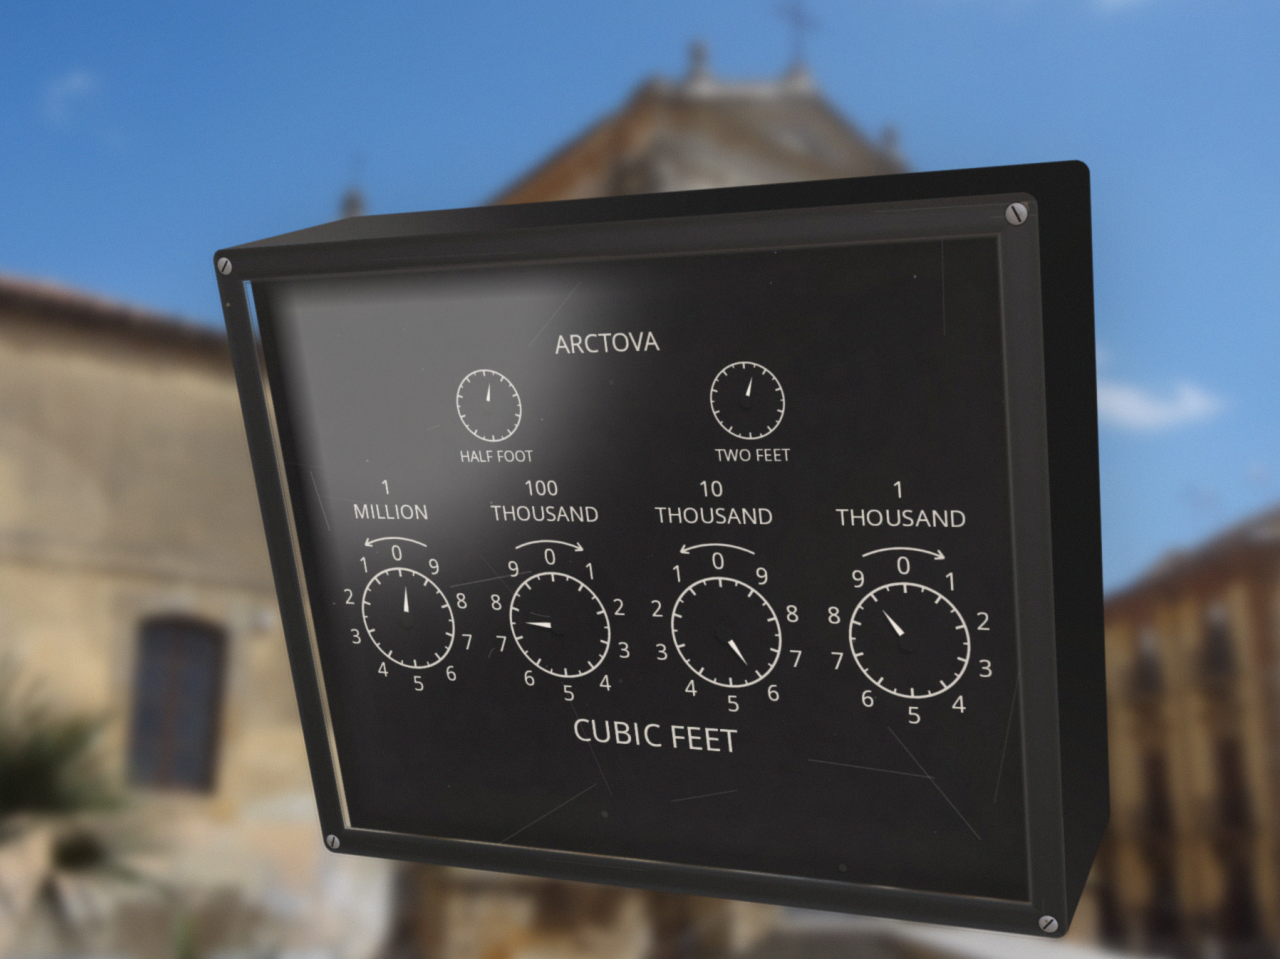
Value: 975900 ft³
